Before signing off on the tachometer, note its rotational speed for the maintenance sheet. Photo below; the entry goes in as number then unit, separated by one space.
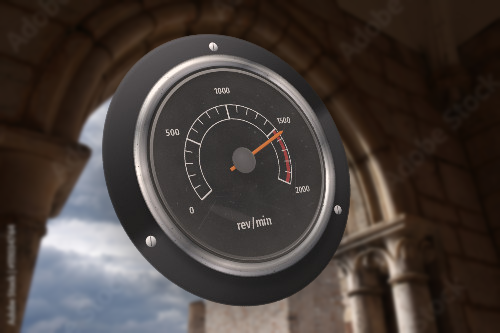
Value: 1550 rpm
